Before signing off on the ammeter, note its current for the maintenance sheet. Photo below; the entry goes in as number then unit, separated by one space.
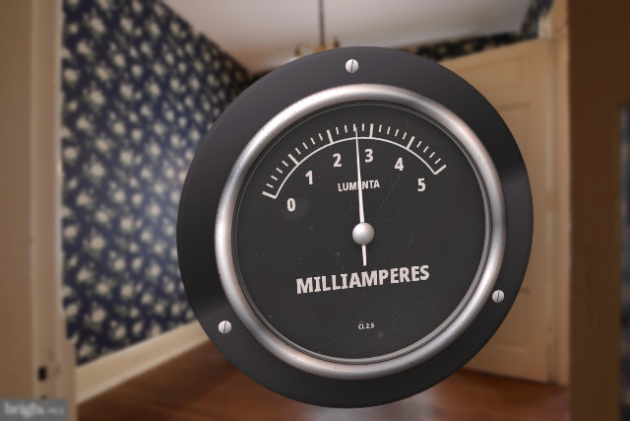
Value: 2.6 mA
